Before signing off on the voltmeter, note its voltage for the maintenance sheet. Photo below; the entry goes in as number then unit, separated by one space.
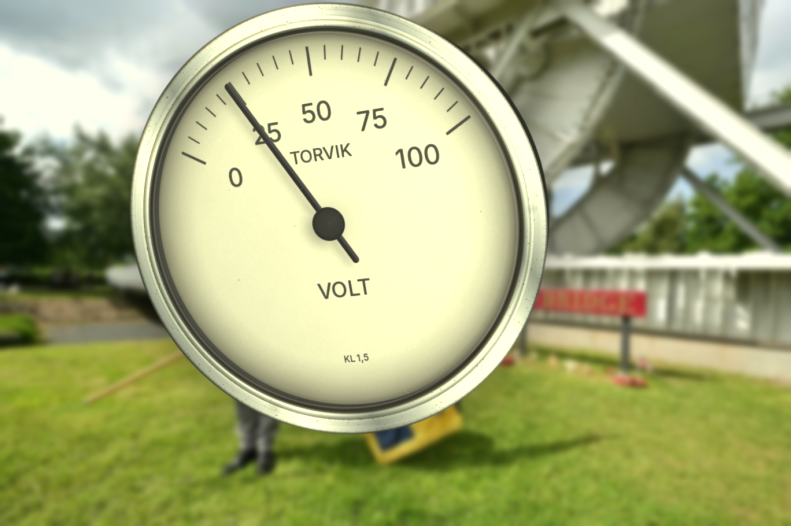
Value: 25 V
